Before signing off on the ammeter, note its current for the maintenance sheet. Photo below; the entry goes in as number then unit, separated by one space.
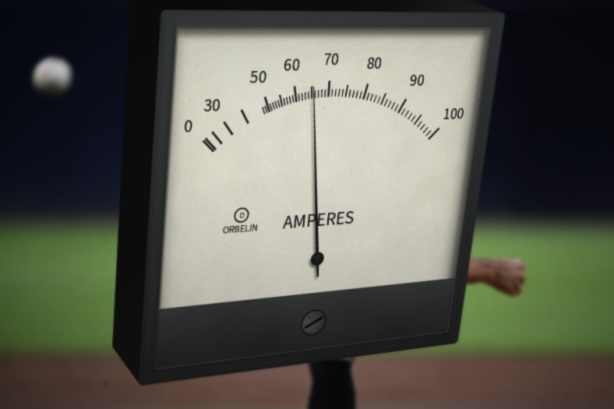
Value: 65 A
